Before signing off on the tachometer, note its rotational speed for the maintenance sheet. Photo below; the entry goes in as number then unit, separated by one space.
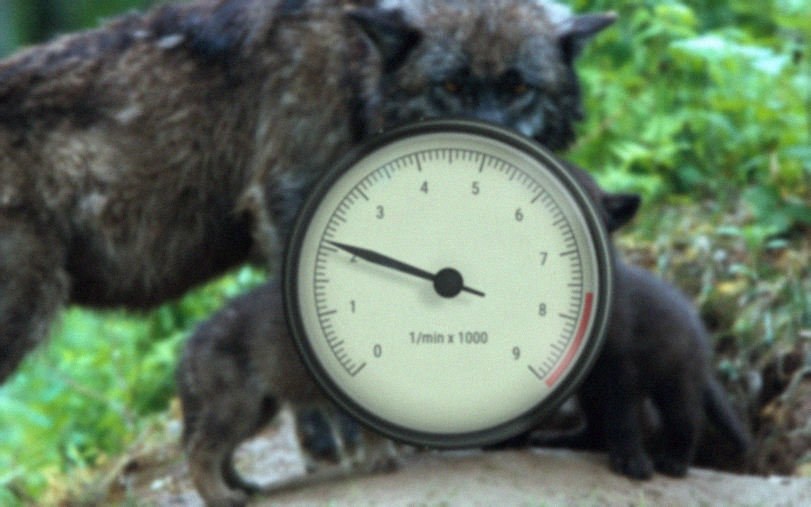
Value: 2100 rpm
